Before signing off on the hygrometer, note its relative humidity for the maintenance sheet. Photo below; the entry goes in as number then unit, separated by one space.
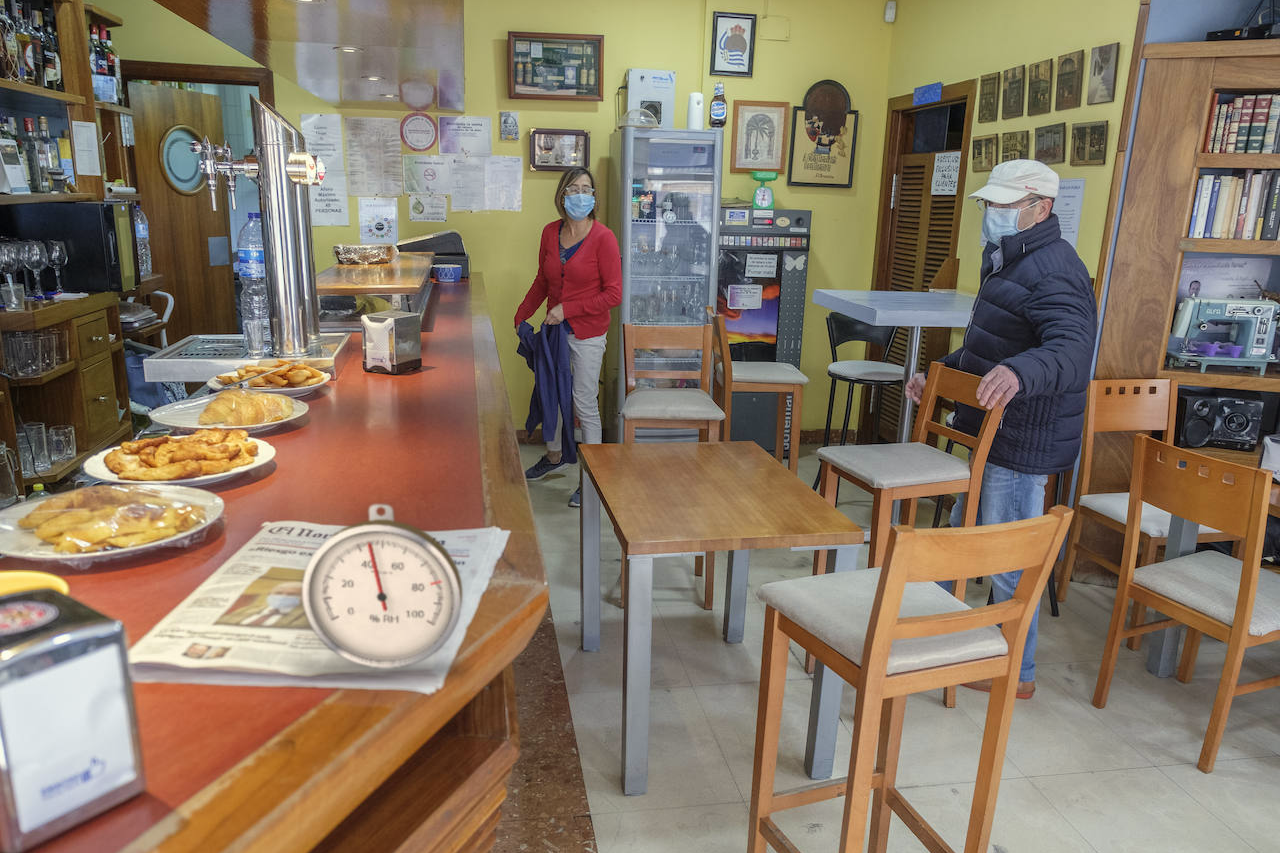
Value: 45 %
